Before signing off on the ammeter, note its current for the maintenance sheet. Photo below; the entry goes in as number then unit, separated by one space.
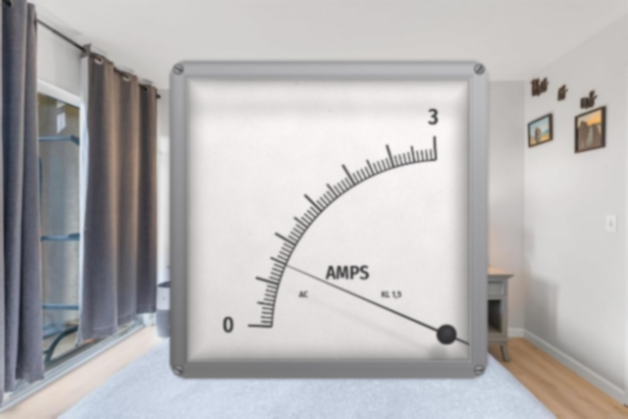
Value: 0.75 A
